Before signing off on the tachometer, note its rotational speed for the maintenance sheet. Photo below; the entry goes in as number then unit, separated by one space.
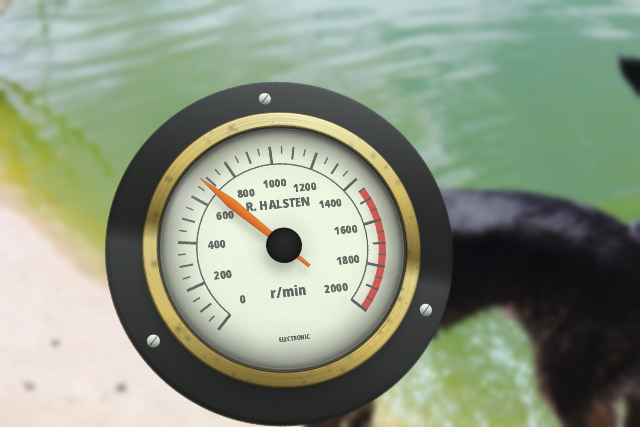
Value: 675 rpm
